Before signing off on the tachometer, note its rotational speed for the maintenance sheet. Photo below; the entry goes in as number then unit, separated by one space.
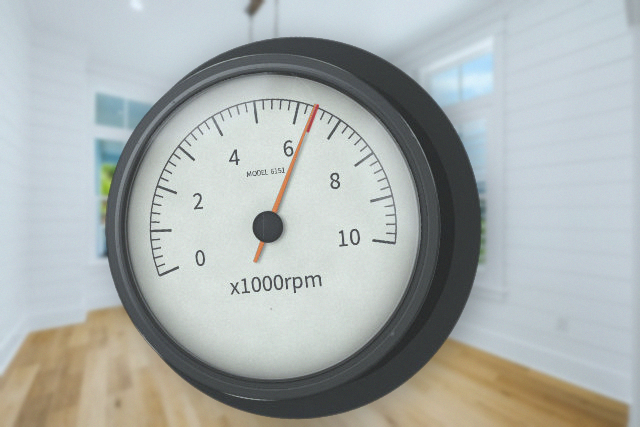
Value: 6400 rpm
